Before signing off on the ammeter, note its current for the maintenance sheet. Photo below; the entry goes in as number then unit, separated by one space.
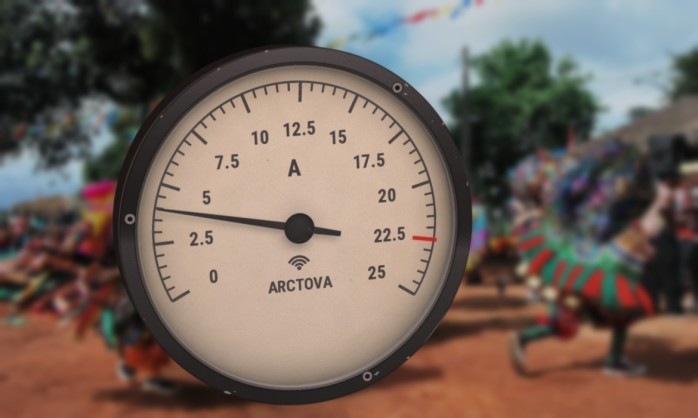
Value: 4 A
